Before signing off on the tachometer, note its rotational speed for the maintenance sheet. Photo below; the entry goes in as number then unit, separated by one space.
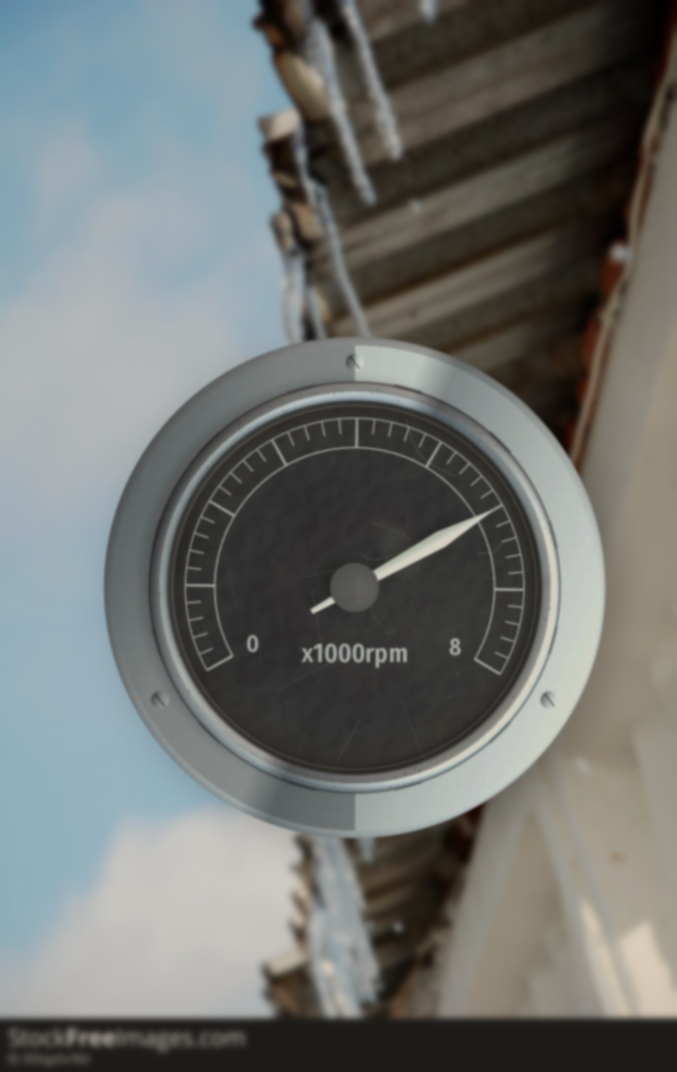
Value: 6000 rpm
